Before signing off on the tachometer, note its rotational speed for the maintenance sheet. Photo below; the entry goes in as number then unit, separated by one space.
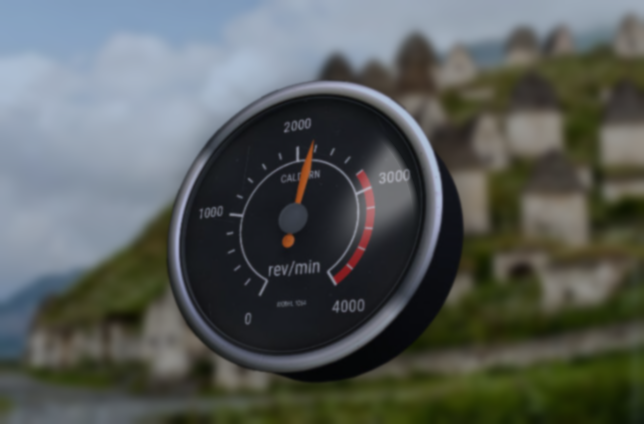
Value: 2200 rpm
